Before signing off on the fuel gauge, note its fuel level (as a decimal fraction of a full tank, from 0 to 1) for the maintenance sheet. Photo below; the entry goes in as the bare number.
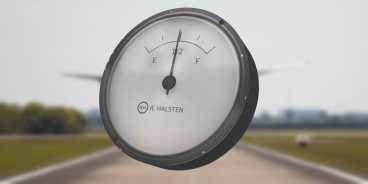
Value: 0.5
